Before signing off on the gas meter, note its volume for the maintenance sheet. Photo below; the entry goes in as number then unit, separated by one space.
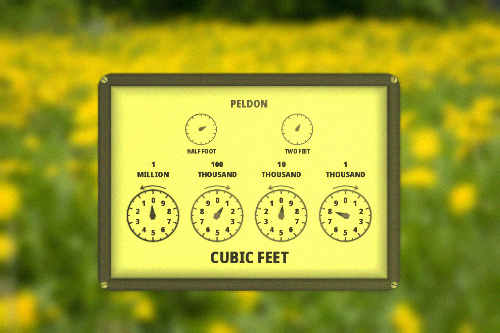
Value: 9800 ft³
